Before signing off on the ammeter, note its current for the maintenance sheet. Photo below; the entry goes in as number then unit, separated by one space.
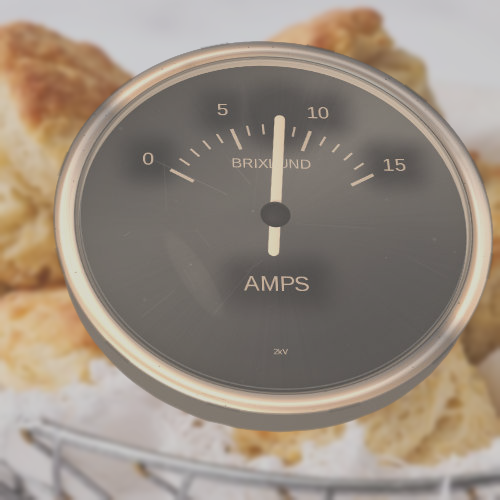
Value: 8 A
